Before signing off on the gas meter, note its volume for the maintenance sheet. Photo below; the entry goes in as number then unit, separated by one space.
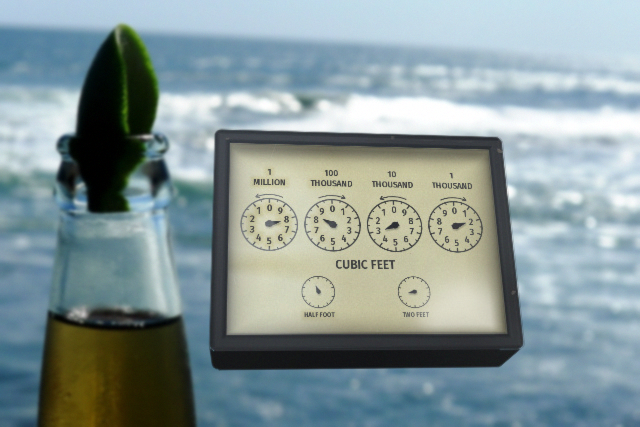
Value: 783200 ft³
